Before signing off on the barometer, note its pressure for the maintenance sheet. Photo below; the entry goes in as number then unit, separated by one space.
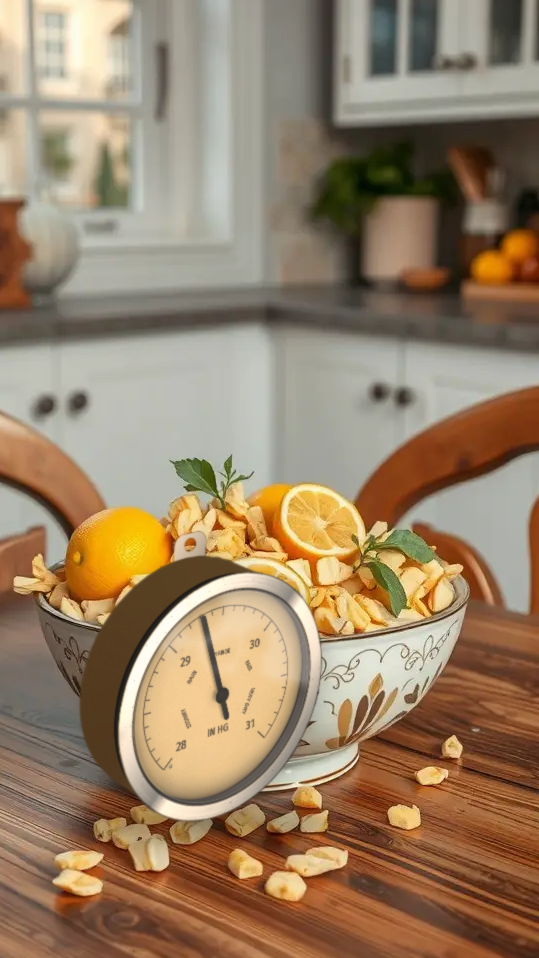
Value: 29.3 inHg
